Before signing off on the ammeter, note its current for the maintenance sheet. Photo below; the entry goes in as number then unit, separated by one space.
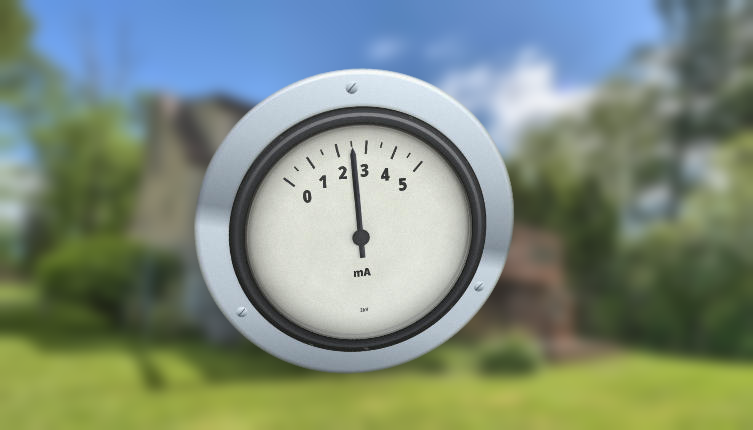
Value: 2.5 mA
